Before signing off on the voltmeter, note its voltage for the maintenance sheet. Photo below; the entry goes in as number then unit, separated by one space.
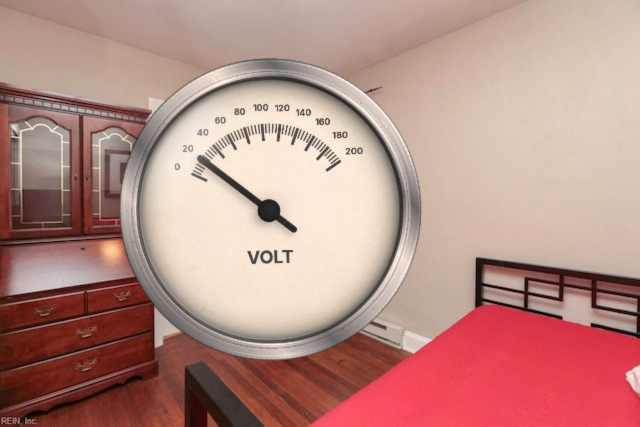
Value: 20 V
